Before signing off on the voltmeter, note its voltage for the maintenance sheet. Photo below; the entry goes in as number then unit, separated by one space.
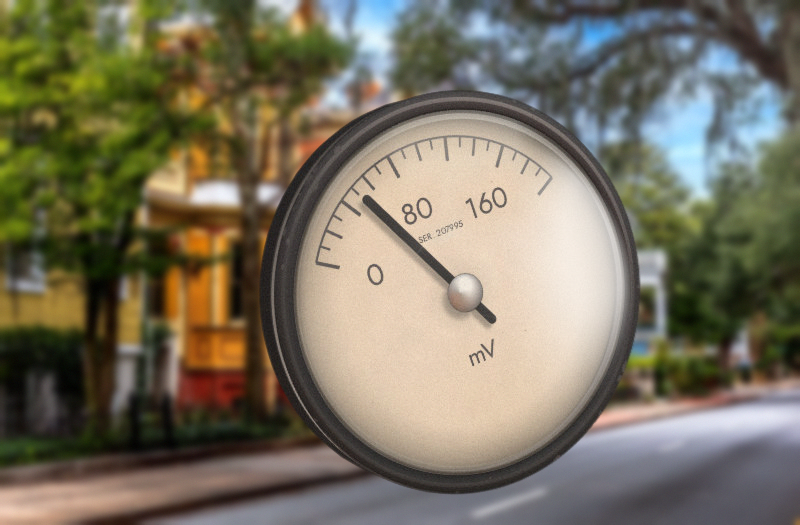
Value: 50 mV
